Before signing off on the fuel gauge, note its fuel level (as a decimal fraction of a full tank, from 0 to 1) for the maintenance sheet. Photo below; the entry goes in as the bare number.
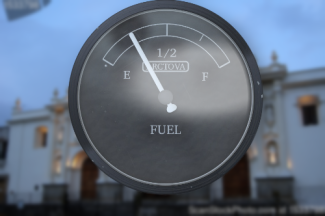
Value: 0.25
